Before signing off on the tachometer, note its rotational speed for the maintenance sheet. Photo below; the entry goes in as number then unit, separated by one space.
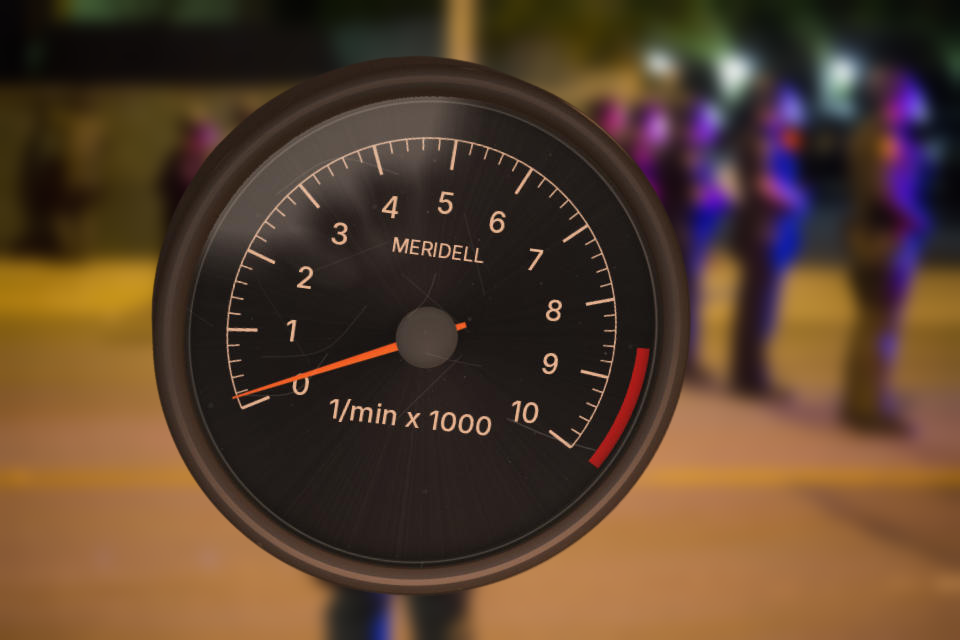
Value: 200 rpm
